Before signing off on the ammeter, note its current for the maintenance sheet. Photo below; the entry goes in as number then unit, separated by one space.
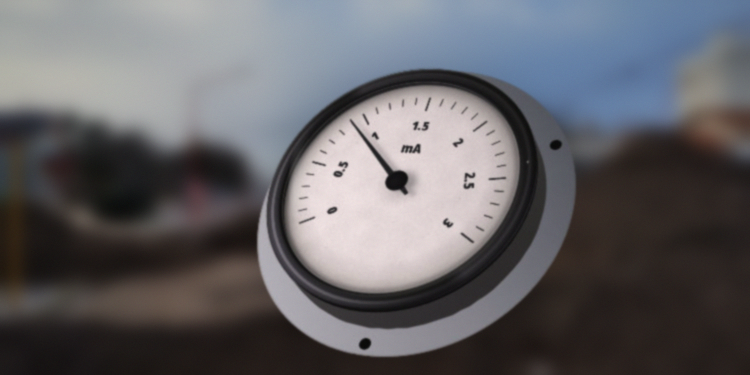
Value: 0.9 mA
